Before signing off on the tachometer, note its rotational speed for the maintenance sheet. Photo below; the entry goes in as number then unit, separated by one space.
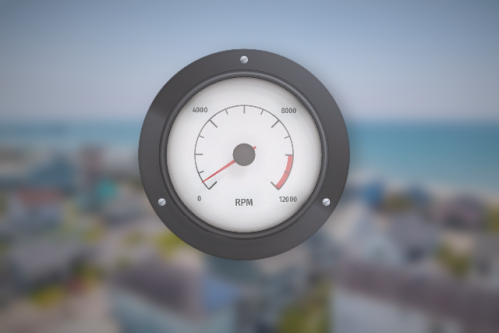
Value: 500 rpm
